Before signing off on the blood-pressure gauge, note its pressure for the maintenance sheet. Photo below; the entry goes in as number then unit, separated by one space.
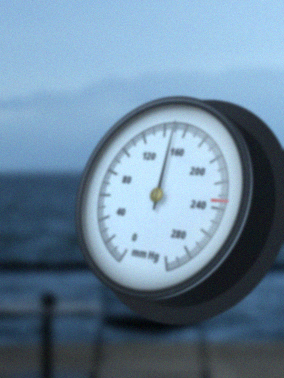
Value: 150 mmHg
